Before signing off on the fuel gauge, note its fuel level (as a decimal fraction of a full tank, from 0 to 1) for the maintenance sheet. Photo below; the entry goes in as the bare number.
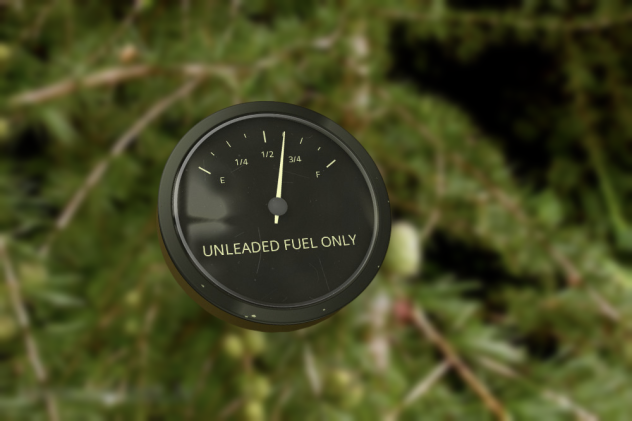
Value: 0.625
